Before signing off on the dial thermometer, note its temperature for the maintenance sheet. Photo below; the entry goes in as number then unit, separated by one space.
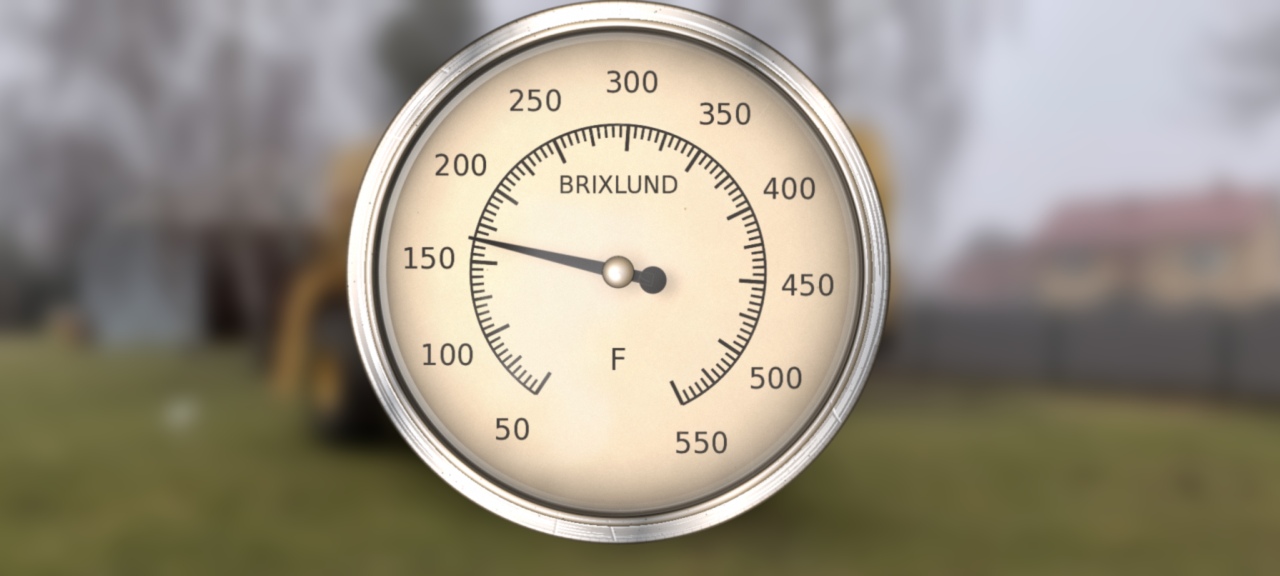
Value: 165 °F
